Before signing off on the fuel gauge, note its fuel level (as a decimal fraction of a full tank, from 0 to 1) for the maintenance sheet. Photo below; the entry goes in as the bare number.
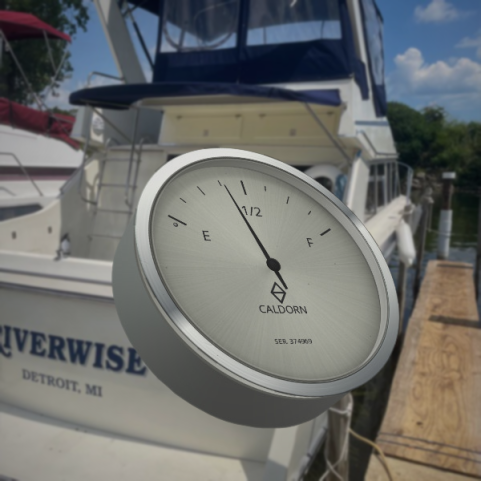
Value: 0.375
